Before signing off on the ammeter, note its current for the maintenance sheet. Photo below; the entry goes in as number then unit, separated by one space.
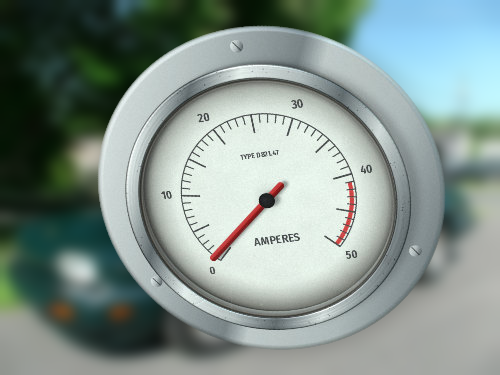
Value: 1 A
